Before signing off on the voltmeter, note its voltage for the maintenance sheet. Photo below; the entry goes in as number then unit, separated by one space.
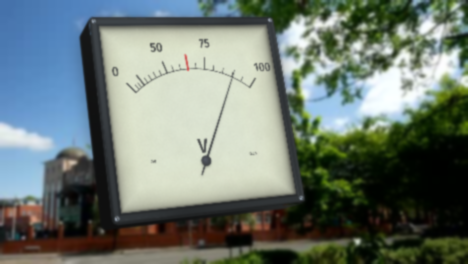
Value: 90 V
